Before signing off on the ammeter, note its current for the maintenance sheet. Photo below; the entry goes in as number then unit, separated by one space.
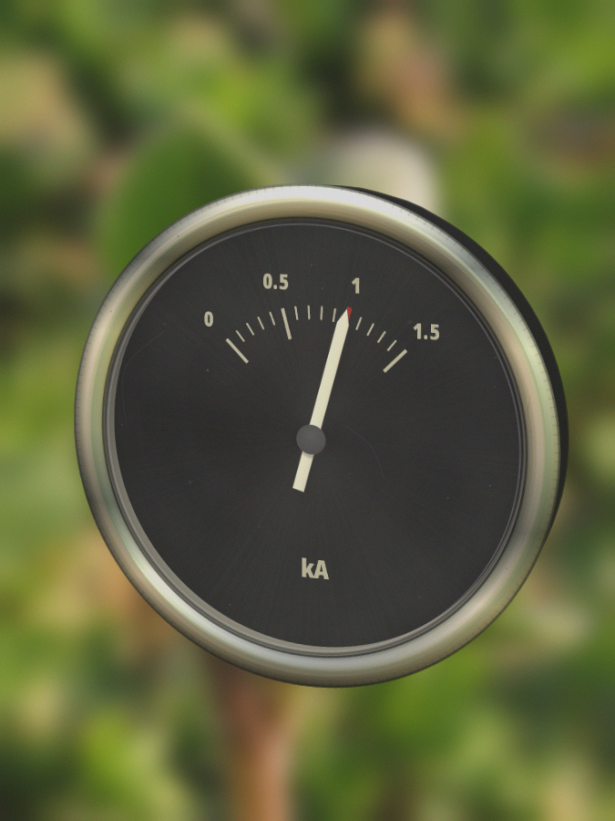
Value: 1 kA
